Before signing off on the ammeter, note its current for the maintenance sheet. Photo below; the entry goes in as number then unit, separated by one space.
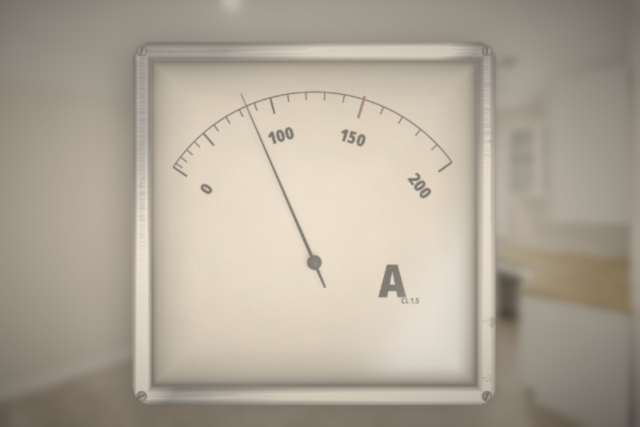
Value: 85 A
